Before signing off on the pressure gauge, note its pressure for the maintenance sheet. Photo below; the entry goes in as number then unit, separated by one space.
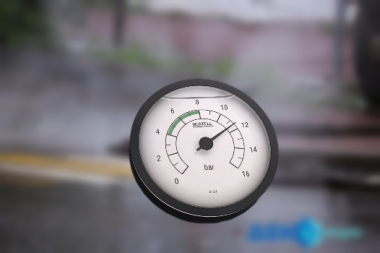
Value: 11.5 bar
